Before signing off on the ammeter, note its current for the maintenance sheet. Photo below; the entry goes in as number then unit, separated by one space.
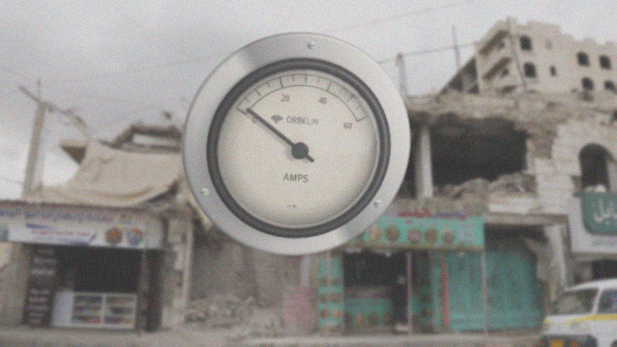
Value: 2.5 A
